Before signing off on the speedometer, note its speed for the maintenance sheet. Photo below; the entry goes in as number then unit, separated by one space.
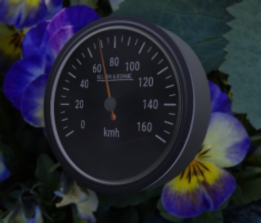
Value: 70 km/h
